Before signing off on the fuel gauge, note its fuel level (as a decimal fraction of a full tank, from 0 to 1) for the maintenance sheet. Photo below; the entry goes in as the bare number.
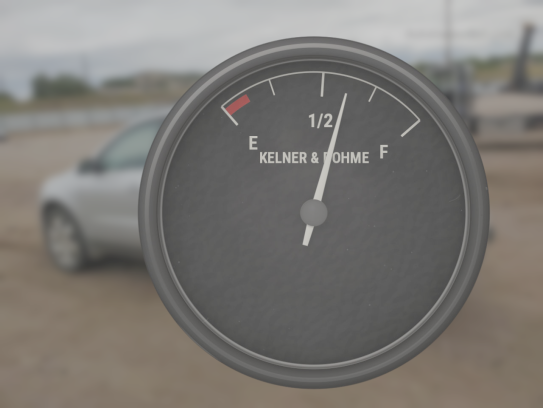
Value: 0.625
